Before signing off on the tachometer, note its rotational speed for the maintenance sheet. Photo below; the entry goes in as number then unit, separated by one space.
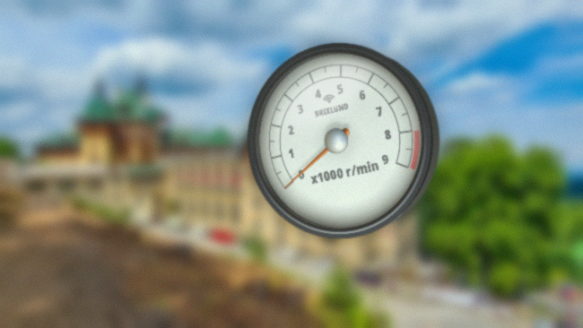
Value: 0 rpm
